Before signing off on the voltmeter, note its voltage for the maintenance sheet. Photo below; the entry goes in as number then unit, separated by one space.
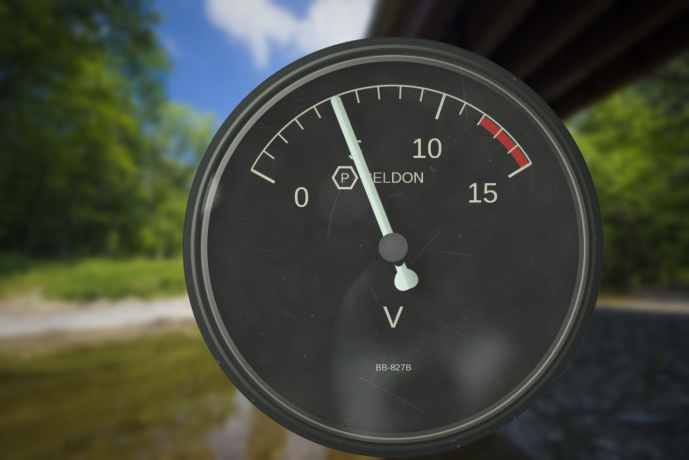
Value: 5 V
